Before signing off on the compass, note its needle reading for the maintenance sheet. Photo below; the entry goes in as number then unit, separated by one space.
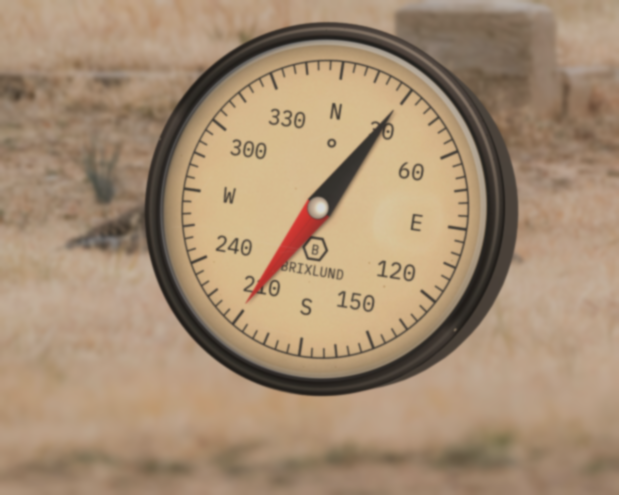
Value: 210 °
